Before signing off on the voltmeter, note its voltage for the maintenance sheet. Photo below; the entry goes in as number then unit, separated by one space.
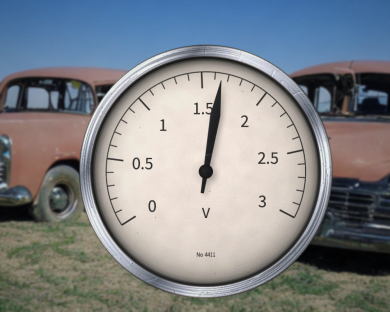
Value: 1.65 V
